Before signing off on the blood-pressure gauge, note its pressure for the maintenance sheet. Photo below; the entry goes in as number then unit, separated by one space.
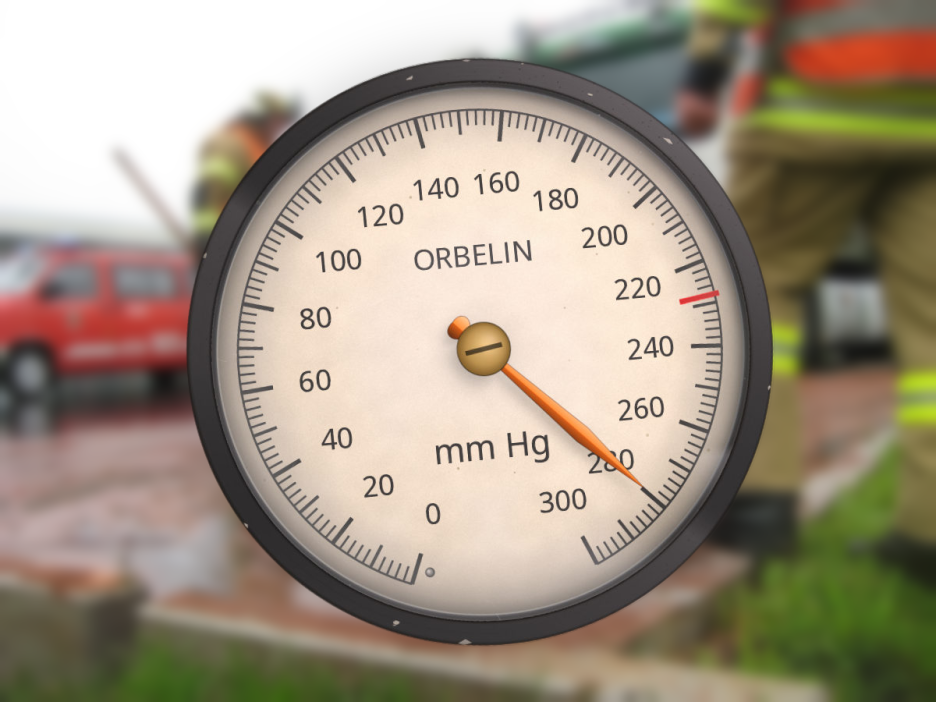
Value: 280 mmHg
